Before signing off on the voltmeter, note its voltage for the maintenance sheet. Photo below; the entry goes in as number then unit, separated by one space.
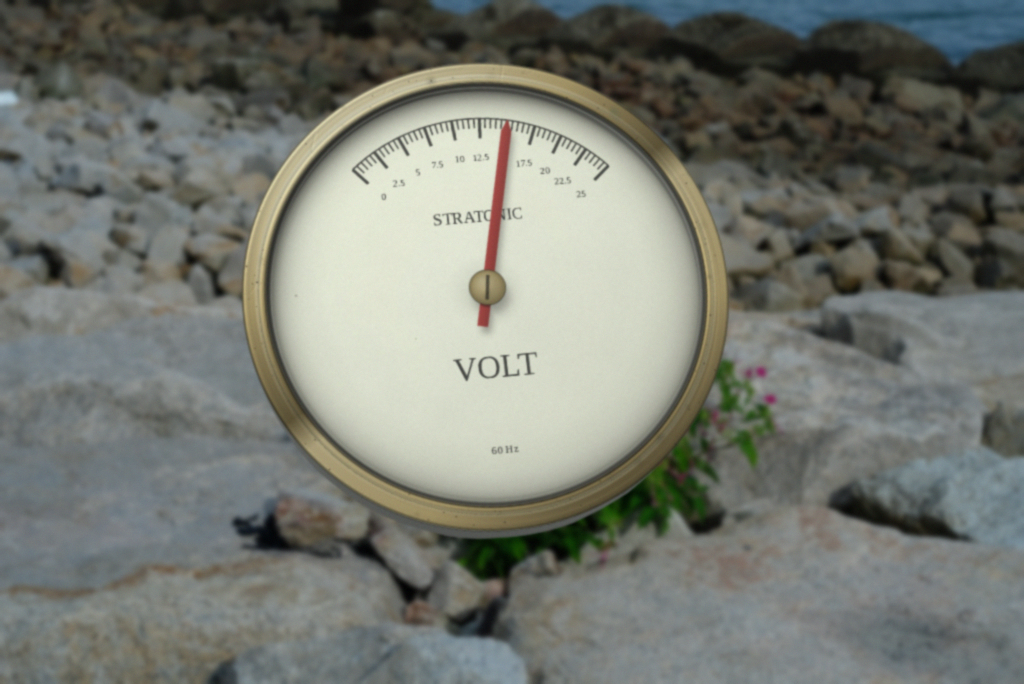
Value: 15 V
